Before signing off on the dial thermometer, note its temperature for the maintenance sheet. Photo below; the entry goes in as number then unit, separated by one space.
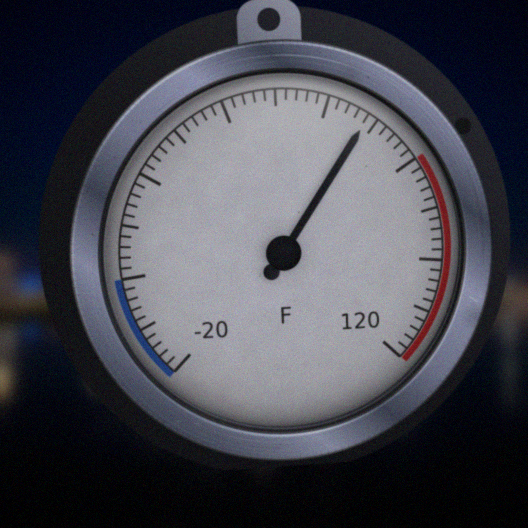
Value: 68 °F
